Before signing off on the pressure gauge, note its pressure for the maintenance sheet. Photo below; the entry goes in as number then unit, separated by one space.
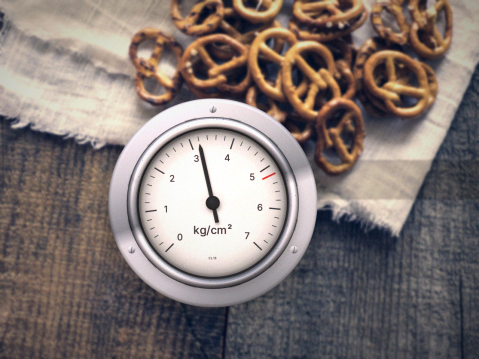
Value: 3.2 kg/cm²
